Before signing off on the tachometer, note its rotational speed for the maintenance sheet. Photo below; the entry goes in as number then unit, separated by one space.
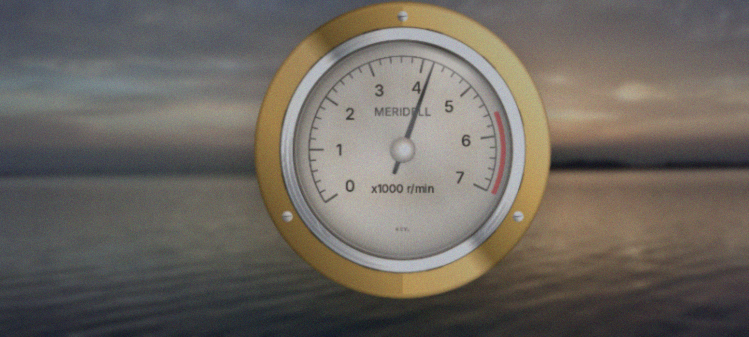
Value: 4200 rpm
